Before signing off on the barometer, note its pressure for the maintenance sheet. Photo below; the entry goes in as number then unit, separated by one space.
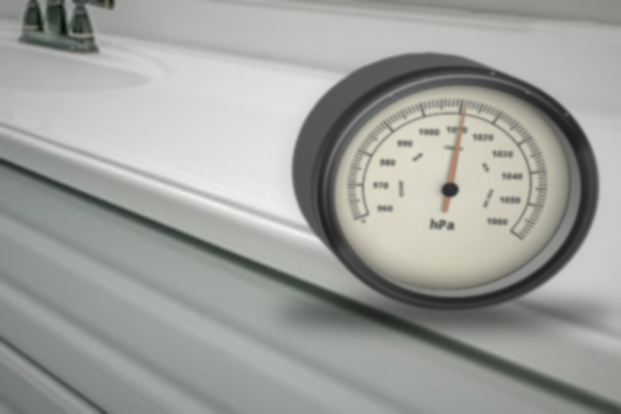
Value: 1010 hPa
